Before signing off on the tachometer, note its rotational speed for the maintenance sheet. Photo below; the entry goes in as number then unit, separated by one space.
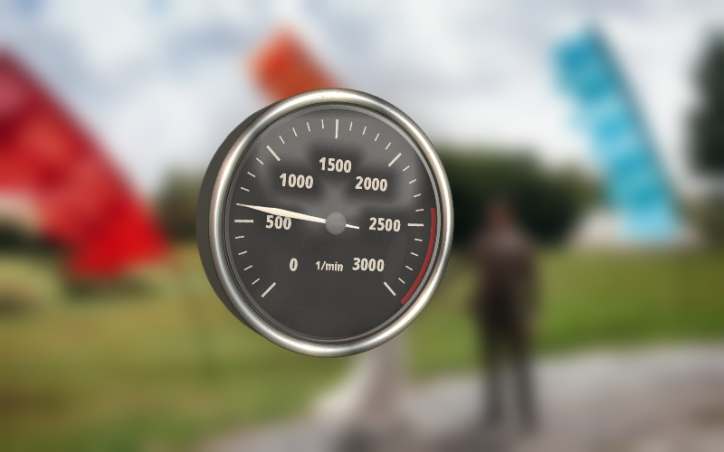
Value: 600 rpm
